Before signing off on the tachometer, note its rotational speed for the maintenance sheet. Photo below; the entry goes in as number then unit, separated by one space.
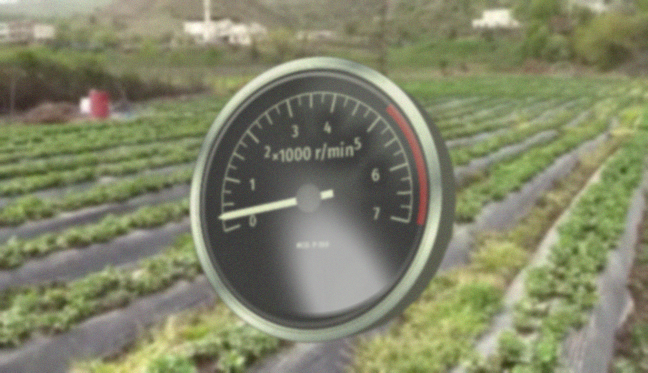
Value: 250 rpm
